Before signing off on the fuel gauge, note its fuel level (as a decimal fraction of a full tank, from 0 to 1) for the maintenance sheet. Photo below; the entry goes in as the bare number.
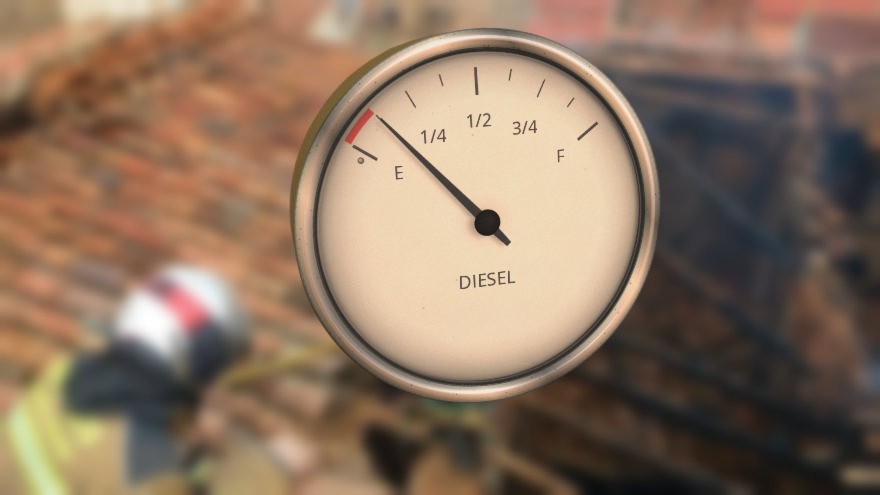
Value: 0.125
